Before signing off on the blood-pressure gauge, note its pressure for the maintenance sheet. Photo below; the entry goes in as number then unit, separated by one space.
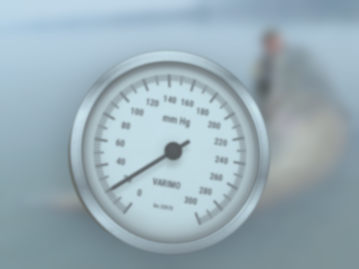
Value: 20 mmHg
